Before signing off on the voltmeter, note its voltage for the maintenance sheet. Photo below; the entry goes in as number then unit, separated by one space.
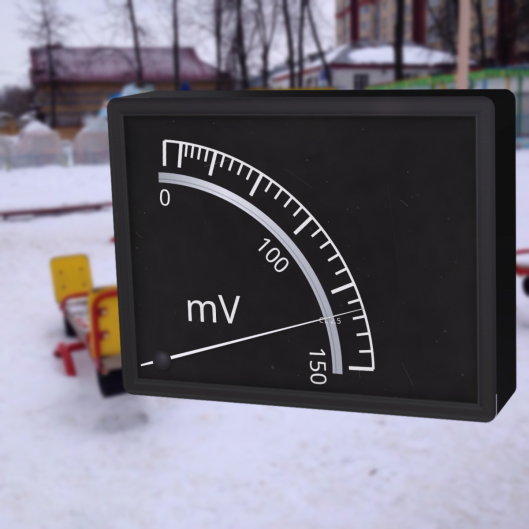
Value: 132.5 mV
